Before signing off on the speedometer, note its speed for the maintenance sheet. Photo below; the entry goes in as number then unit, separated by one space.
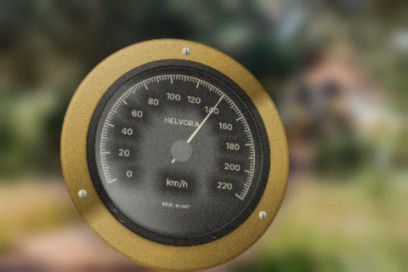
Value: 140 km/h
